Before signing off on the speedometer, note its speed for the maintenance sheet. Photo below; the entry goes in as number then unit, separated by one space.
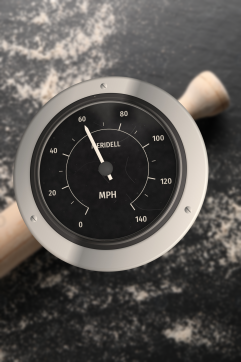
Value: 60 mph
